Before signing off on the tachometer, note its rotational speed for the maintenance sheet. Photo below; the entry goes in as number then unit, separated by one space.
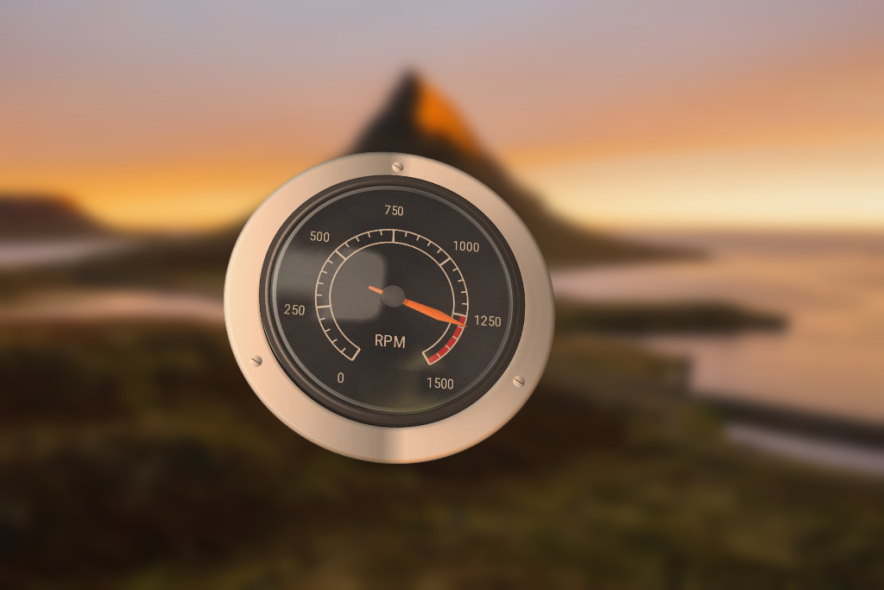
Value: 1300 rpm
